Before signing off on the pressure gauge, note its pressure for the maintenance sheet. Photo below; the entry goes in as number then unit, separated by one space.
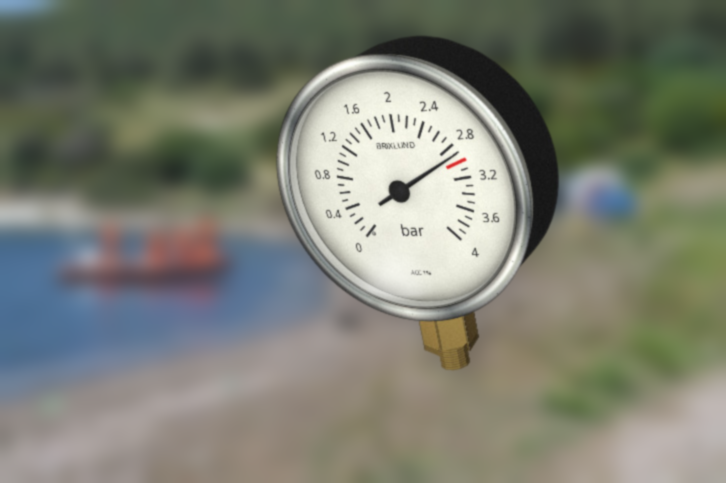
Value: 2.9 bar
